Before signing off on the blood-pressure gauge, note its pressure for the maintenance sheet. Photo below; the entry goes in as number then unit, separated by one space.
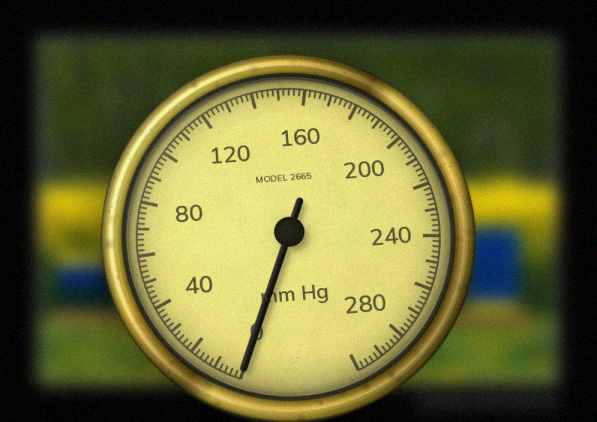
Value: 0 mmHg
